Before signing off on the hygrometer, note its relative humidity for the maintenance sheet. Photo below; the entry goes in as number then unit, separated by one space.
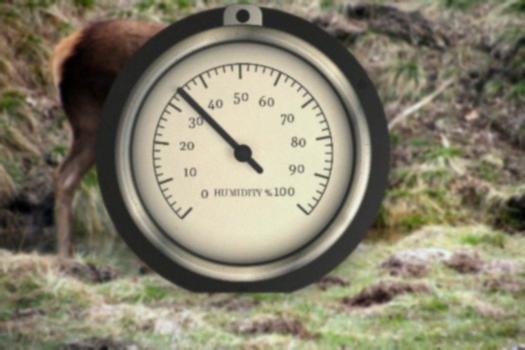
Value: 34 %
